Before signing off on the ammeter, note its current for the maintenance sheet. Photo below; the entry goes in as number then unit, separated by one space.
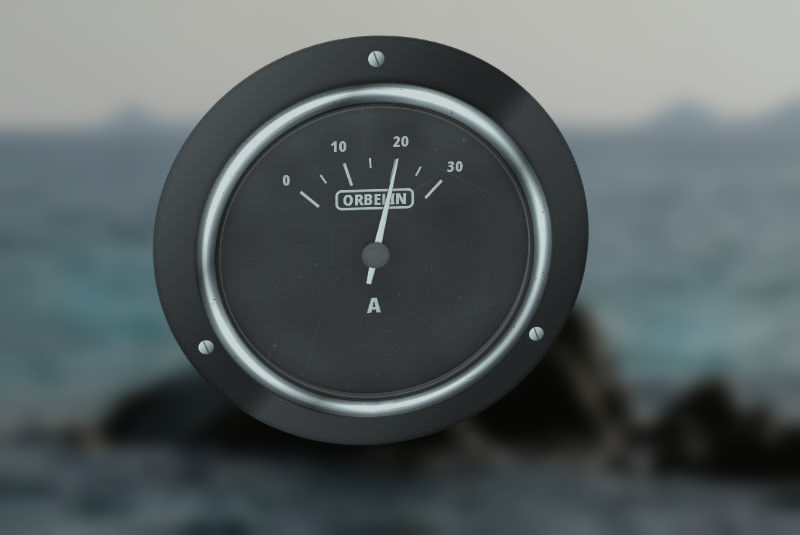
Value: 20 A
